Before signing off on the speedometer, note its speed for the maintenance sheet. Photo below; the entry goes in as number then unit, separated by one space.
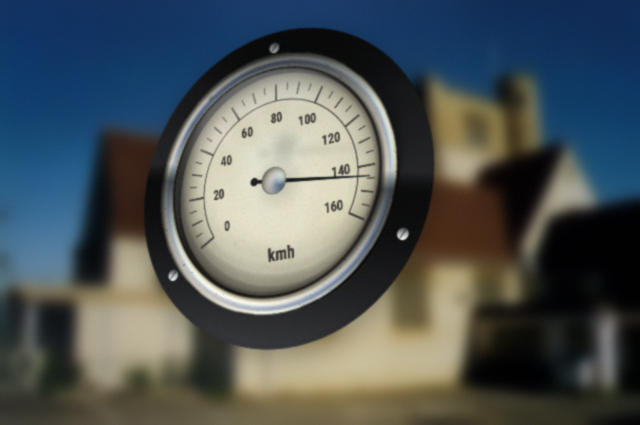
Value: 145 km/h
